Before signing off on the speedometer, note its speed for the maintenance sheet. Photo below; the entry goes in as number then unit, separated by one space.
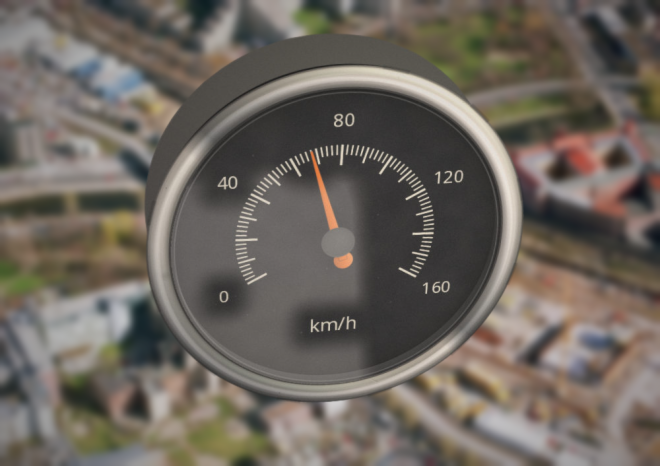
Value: 68 km/h
